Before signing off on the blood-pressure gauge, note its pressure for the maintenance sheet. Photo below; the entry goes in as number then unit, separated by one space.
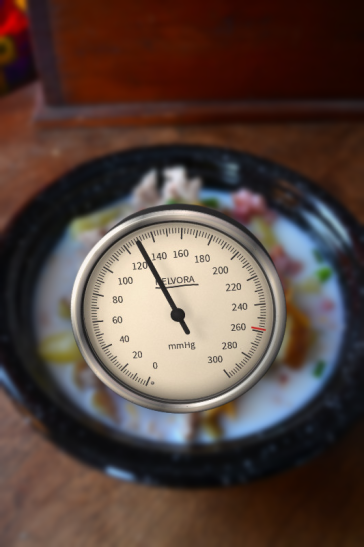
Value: 130 mmHg
